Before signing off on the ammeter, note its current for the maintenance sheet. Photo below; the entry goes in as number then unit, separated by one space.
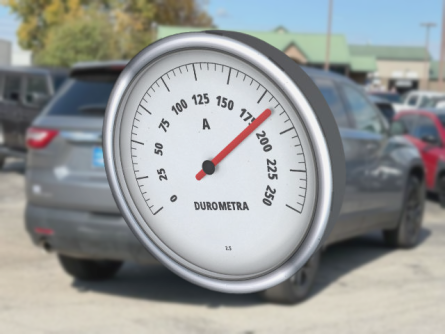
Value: 185 A
